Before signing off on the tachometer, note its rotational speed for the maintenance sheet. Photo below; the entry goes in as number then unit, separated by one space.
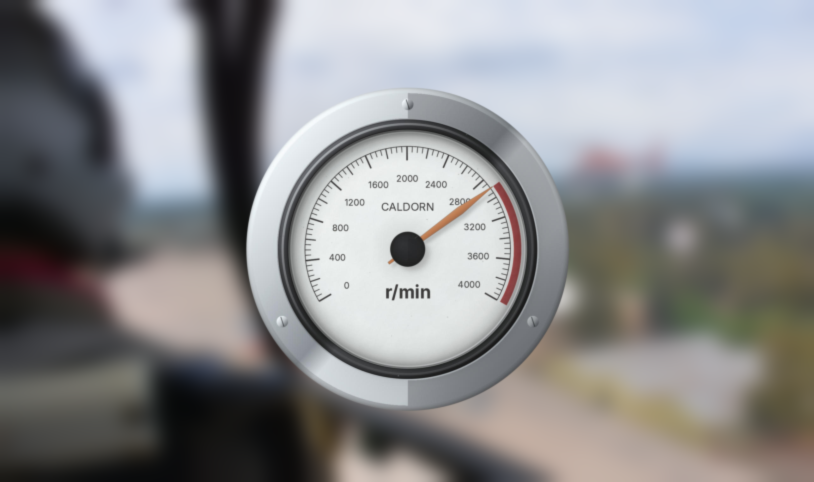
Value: 2900 rpm
